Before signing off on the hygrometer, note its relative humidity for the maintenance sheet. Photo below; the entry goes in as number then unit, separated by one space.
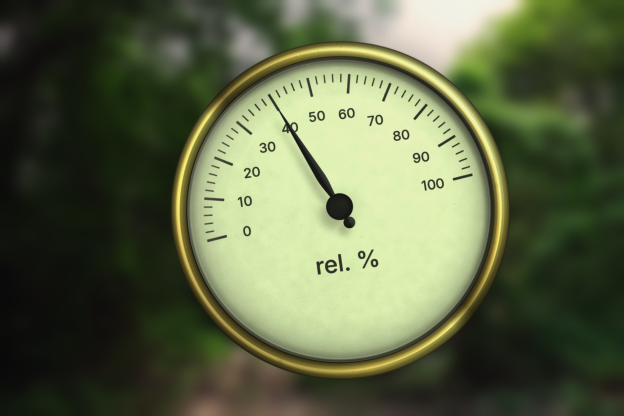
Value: 40 %
